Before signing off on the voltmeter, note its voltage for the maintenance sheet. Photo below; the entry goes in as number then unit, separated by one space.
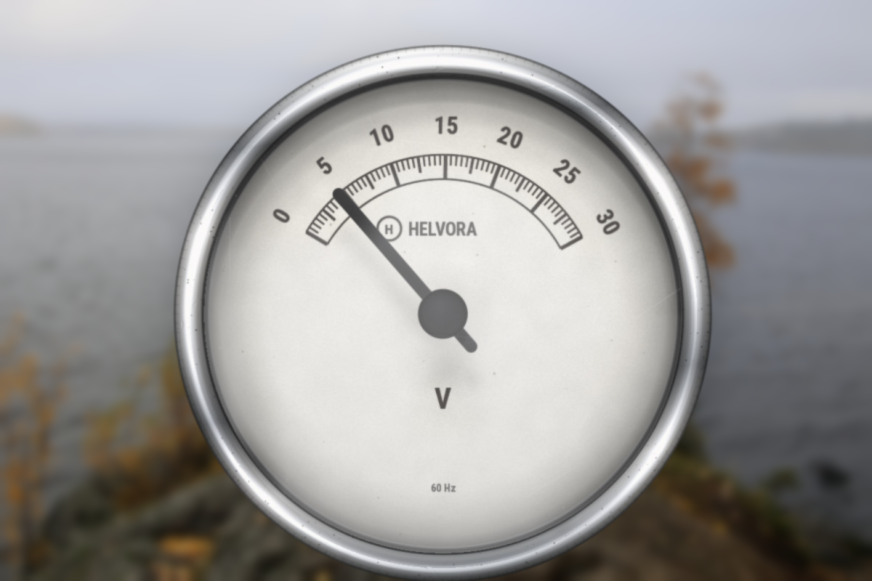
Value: 4.5 V
